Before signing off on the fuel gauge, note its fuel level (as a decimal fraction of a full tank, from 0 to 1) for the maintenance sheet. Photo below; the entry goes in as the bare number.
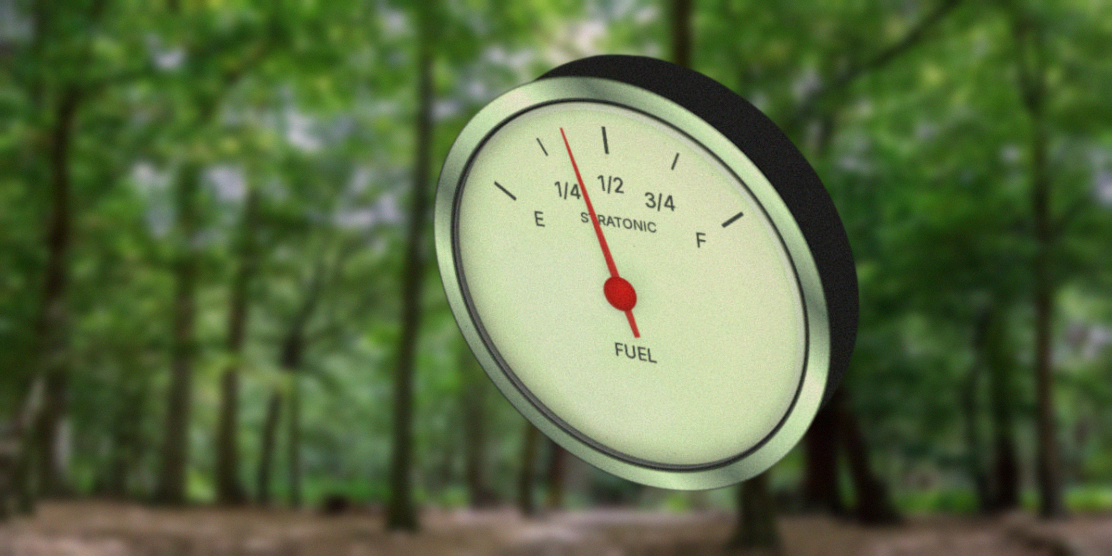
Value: 0.375
